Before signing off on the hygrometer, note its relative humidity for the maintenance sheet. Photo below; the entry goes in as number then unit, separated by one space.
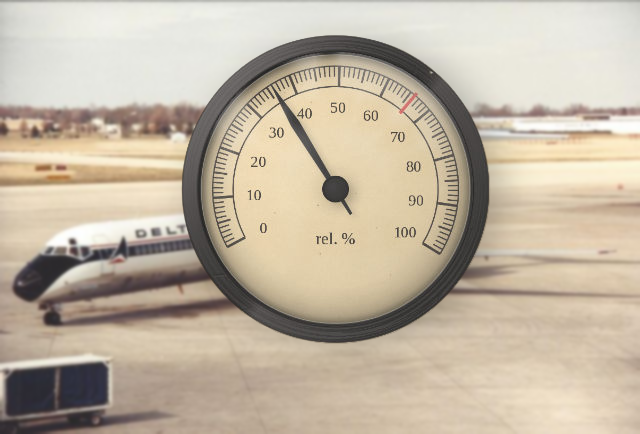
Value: 36 %
